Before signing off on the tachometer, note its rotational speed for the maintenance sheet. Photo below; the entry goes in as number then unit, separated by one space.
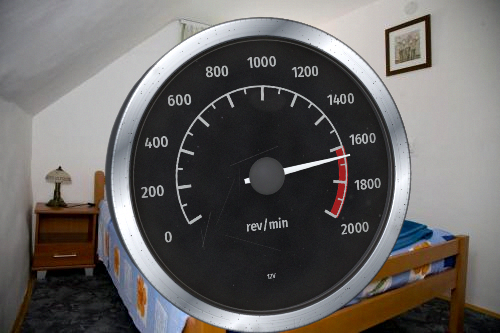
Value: 1650 rpm
